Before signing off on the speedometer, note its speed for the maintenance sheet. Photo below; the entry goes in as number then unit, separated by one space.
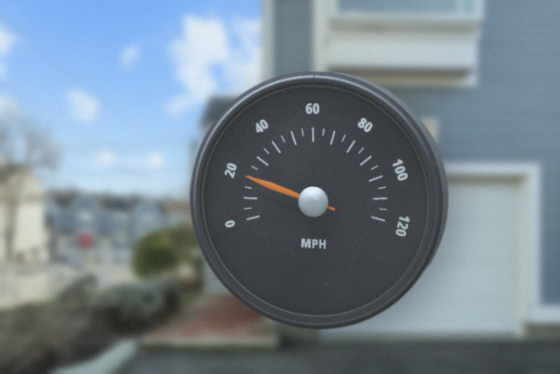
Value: 20 mph
